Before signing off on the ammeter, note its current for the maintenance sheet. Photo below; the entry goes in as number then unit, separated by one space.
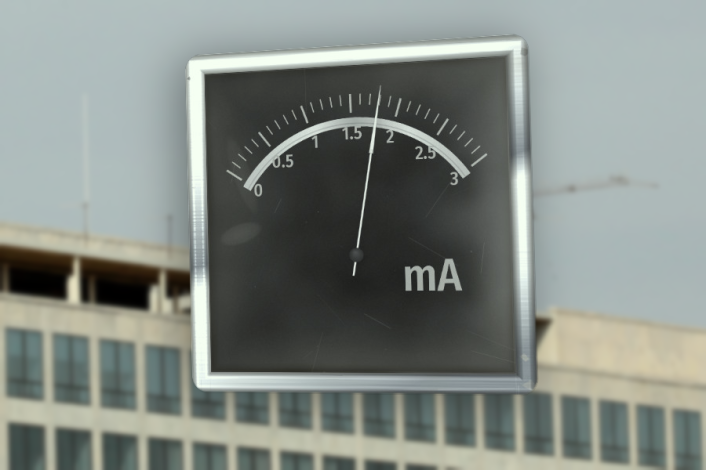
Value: 1.8 mA
